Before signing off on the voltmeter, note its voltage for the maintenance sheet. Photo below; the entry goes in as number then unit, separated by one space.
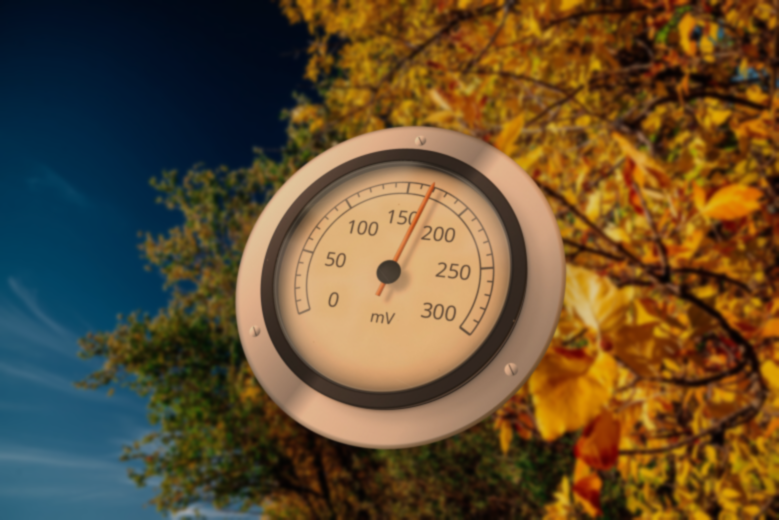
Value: 170 mV
